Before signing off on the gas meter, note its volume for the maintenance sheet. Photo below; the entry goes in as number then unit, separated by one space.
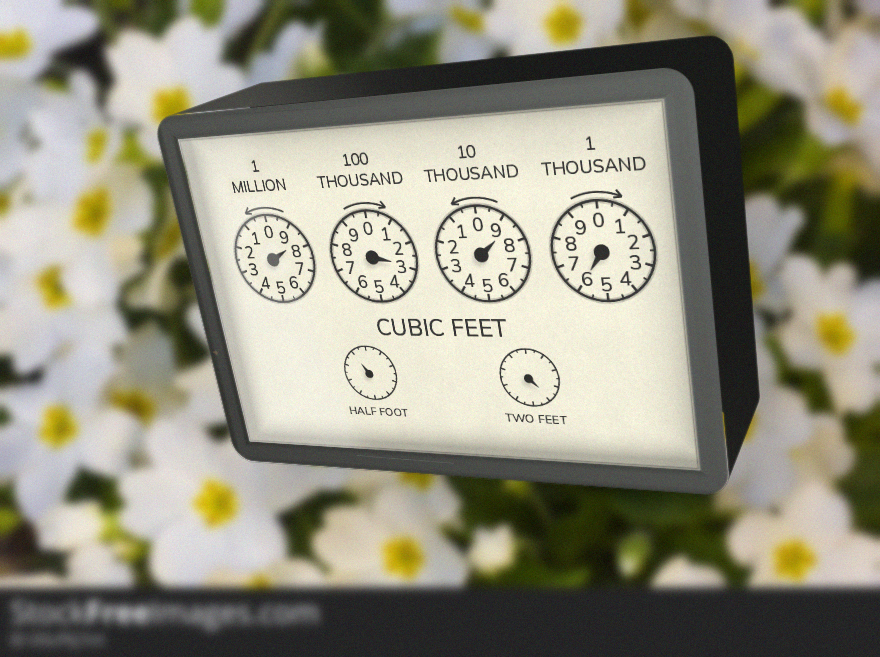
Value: 828600 ft³
